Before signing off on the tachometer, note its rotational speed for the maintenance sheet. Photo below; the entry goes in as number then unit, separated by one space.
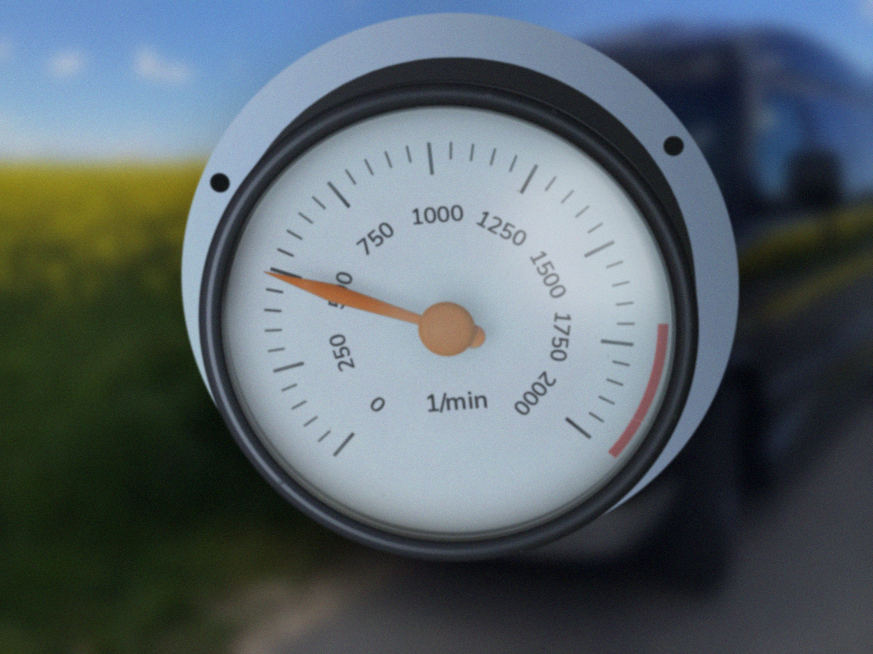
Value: 500 rpm
